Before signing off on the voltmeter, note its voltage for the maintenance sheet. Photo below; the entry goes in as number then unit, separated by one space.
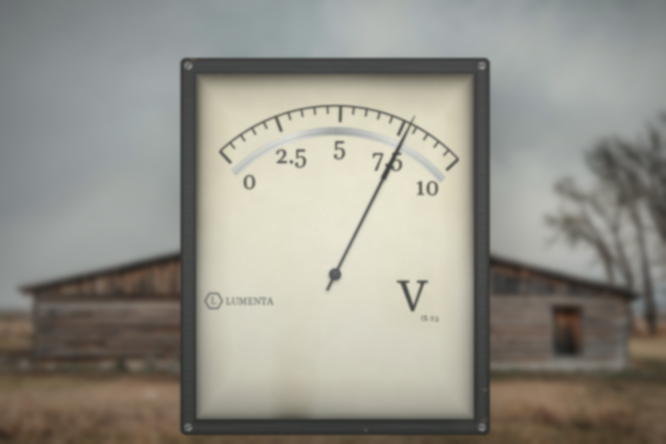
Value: 7.75 V
